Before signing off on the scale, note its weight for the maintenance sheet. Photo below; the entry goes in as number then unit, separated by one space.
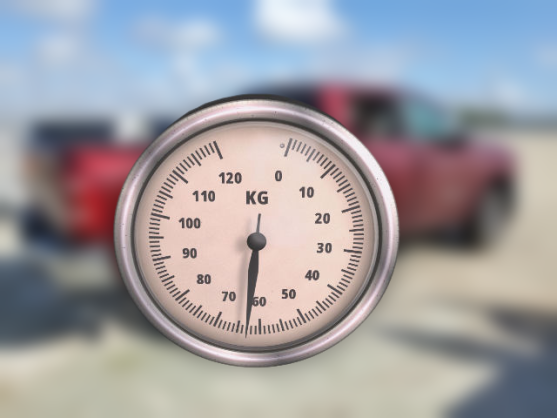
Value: 63 kg
